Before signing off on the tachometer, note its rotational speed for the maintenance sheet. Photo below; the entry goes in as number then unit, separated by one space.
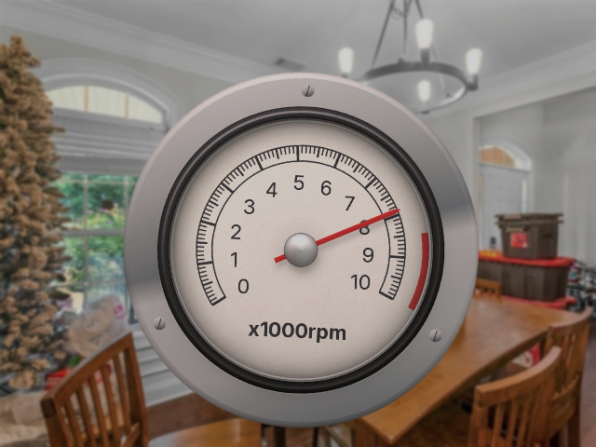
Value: 7900 rpm
